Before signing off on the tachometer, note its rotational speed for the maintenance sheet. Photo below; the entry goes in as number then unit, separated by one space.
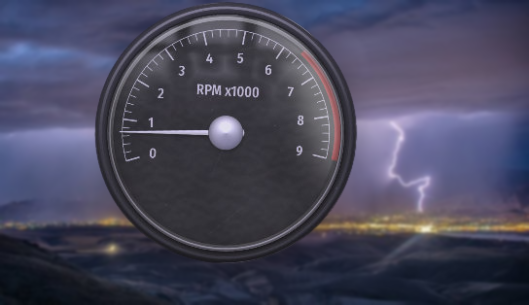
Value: 700 rpm
